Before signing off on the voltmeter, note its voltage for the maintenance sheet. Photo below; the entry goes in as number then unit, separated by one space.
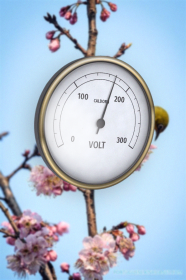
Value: 170 V
